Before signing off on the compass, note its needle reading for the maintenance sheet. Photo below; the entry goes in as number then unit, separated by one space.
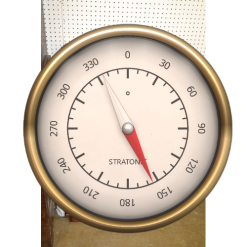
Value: 155 °
